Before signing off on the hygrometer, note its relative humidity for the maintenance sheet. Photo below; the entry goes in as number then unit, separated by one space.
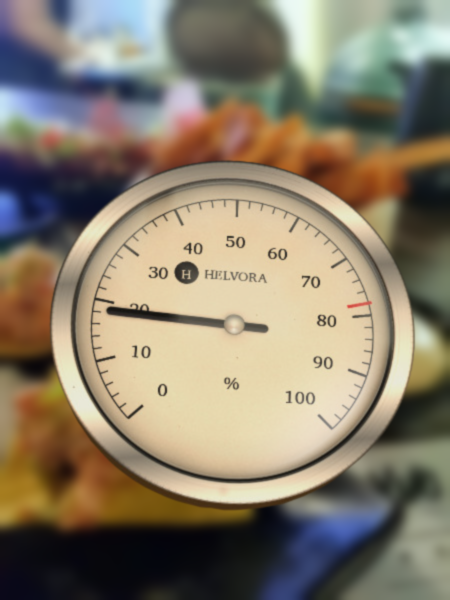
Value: 18 %
